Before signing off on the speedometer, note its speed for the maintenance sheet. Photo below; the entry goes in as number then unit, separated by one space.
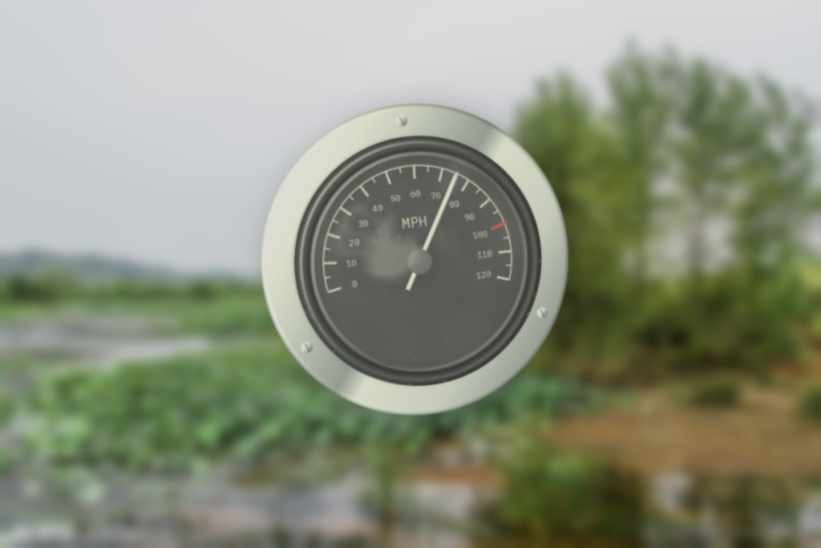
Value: 75 mph
